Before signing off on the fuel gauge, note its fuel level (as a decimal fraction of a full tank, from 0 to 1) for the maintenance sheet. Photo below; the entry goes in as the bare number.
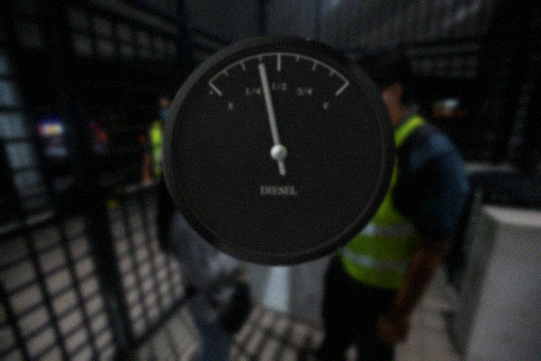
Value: 0.375
